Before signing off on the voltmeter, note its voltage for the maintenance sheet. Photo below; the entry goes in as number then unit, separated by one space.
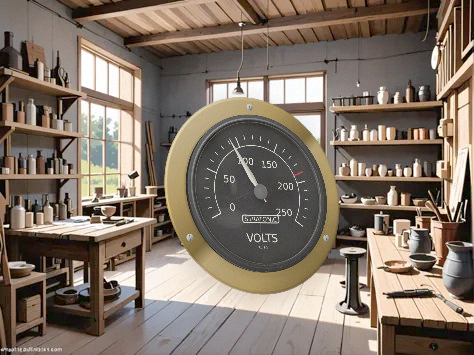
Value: 90 V
